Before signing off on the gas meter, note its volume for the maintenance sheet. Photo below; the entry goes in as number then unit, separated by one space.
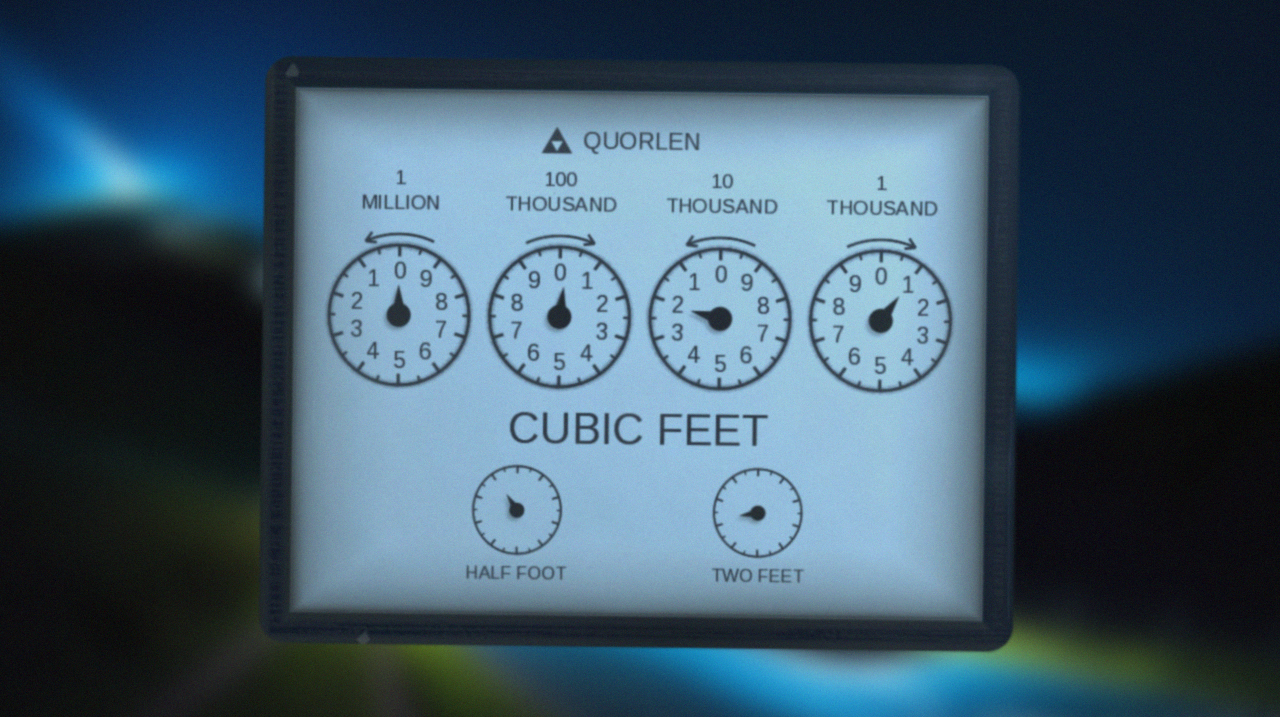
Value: 2100 ft³
